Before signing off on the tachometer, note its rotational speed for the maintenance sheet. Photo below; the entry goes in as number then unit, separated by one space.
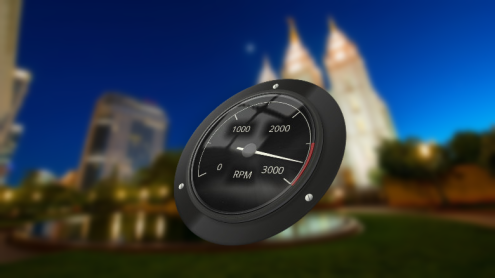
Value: 2750 rpm
